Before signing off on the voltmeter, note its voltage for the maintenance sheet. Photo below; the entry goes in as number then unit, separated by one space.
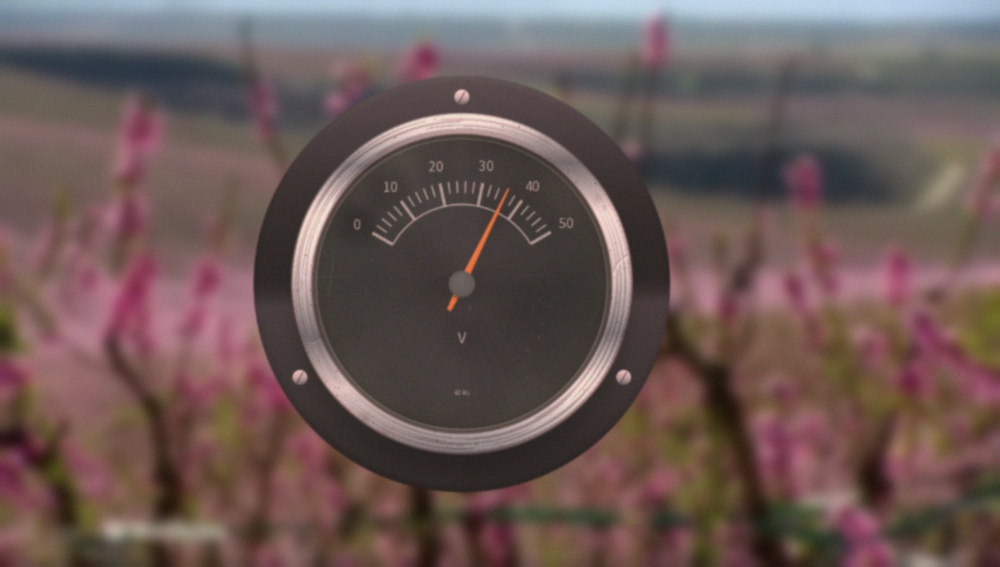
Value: 36 V
